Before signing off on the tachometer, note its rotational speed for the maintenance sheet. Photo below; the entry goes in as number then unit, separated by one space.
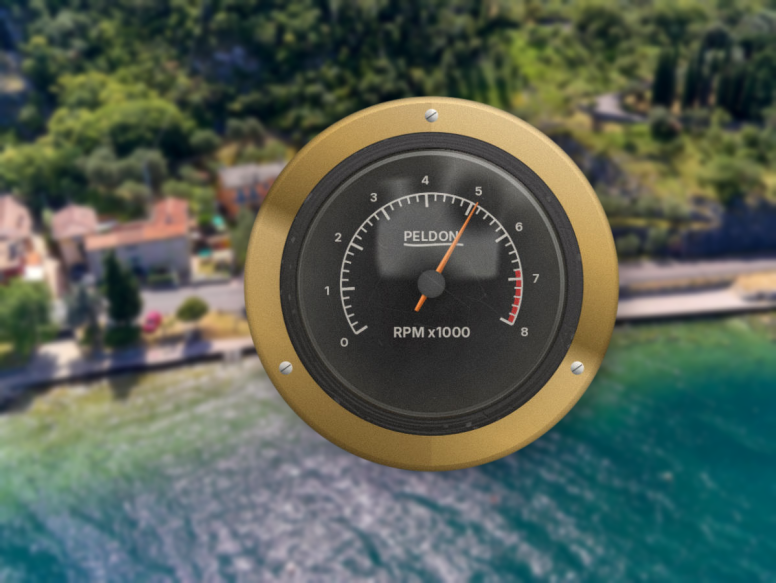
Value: 5100 rpm
